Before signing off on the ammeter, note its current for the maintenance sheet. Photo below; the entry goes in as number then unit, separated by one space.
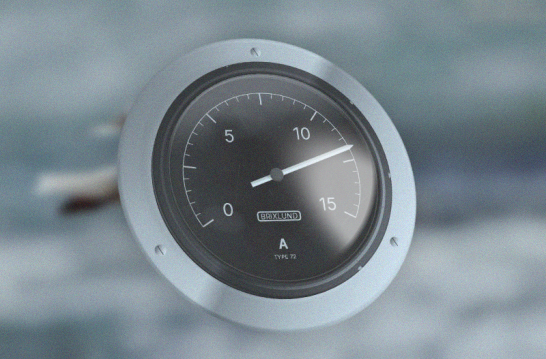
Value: 12 A
